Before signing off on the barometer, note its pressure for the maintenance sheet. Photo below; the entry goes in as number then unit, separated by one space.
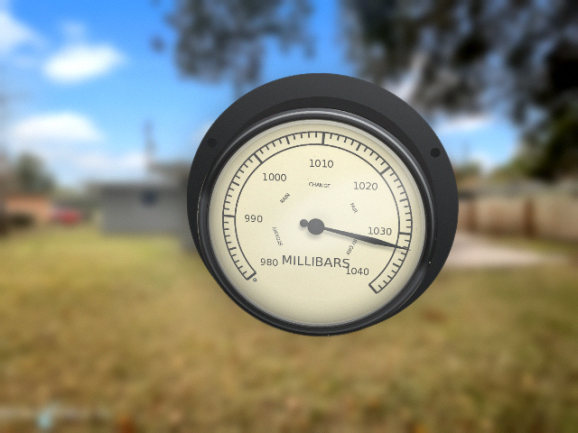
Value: 1032 mbar
